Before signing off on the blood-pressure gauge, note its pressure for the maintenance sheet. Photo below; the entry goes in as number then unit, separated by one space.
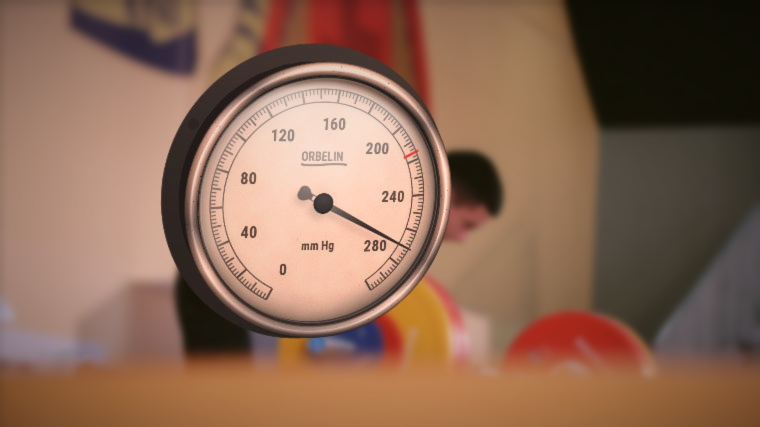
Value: 270 mmHg
